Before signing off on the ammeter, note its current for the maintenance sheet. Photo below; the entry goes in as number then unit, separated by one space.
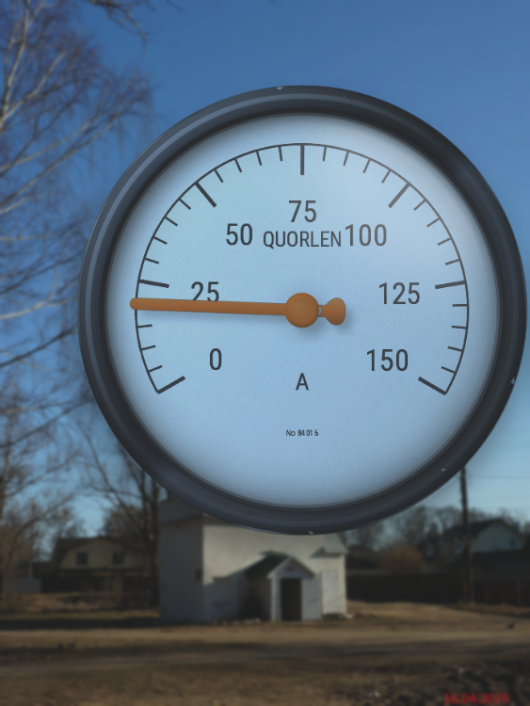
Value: 20 A
